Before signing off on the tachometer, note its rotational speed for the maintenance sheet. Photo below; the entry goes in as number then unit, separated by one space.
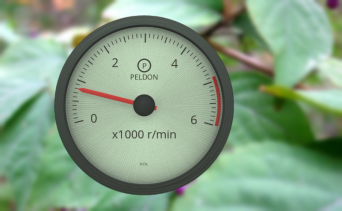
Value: 800 rpm
